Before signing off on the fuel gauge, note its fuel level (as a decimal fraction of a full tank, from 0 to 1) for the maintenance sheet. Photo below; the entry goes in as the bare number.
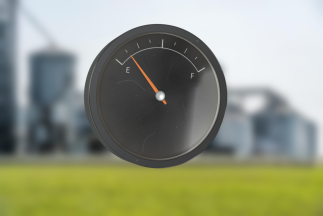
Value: 0.125
